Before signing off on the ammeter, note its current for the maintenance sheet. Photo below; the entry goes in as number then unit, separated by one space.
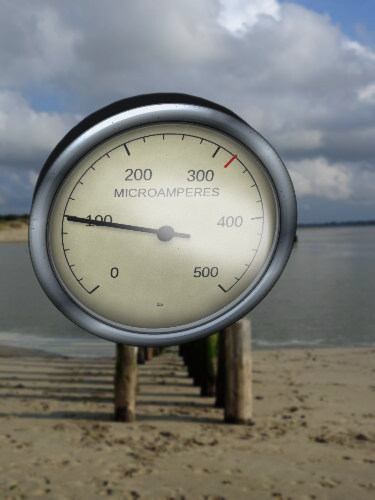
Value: 100 µA
